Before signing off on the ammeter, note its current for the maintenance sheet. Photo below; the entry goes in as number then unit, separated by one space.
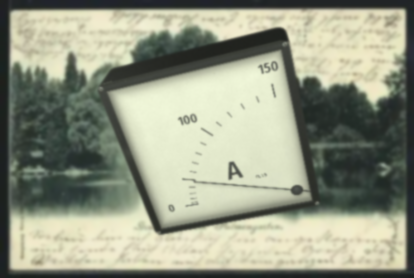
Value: 50 A
